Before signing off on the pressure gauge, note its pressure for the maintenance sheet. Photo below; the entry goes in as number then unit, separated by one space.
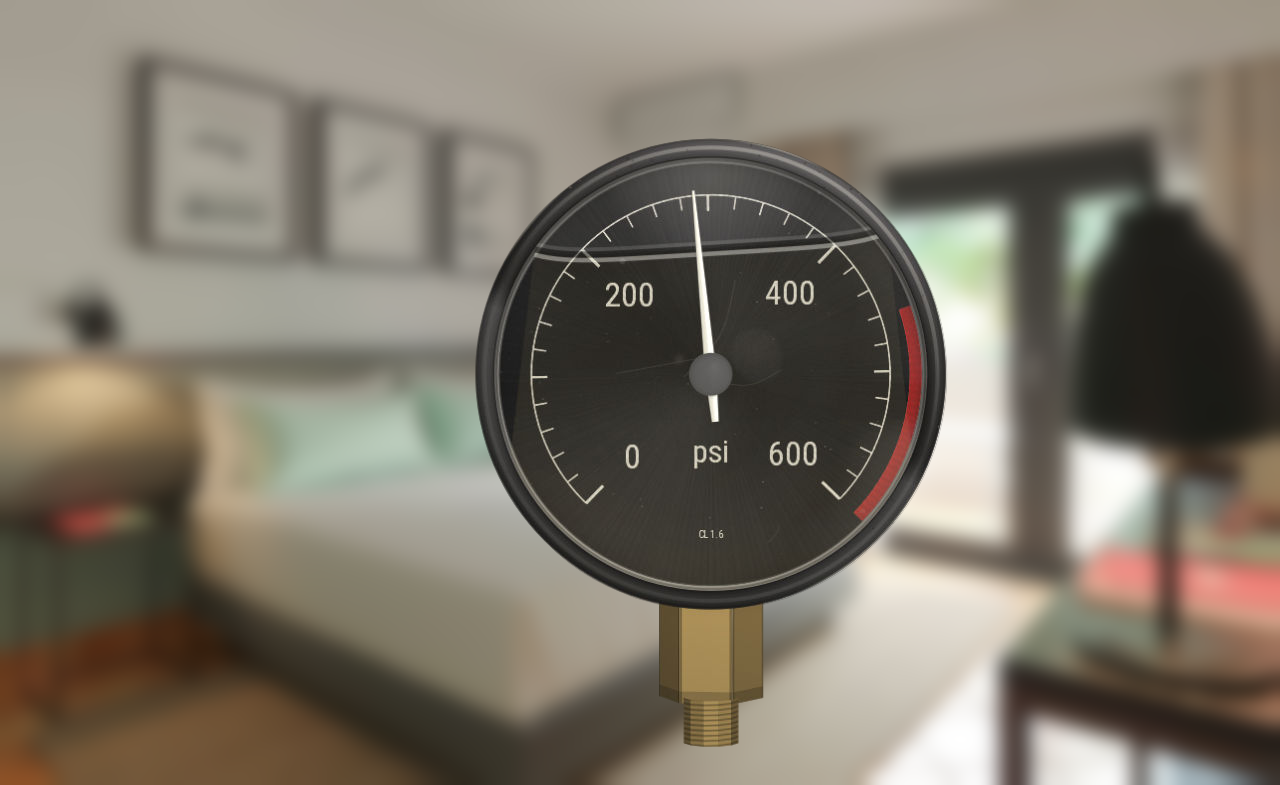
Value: 290 psi
